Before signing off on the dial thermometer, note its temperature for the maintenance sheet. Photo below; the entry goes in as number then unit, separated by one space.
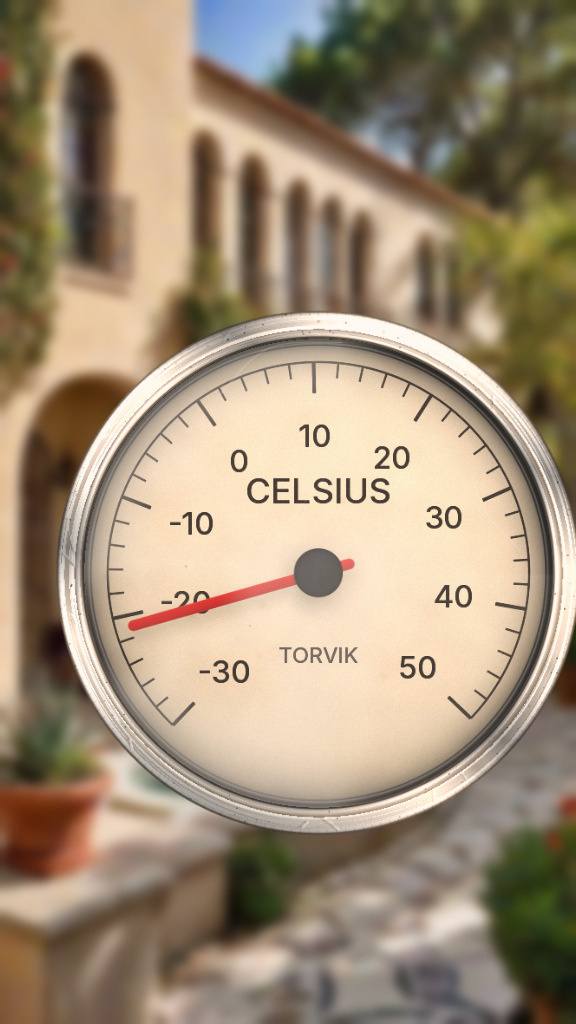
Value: -21 °C
